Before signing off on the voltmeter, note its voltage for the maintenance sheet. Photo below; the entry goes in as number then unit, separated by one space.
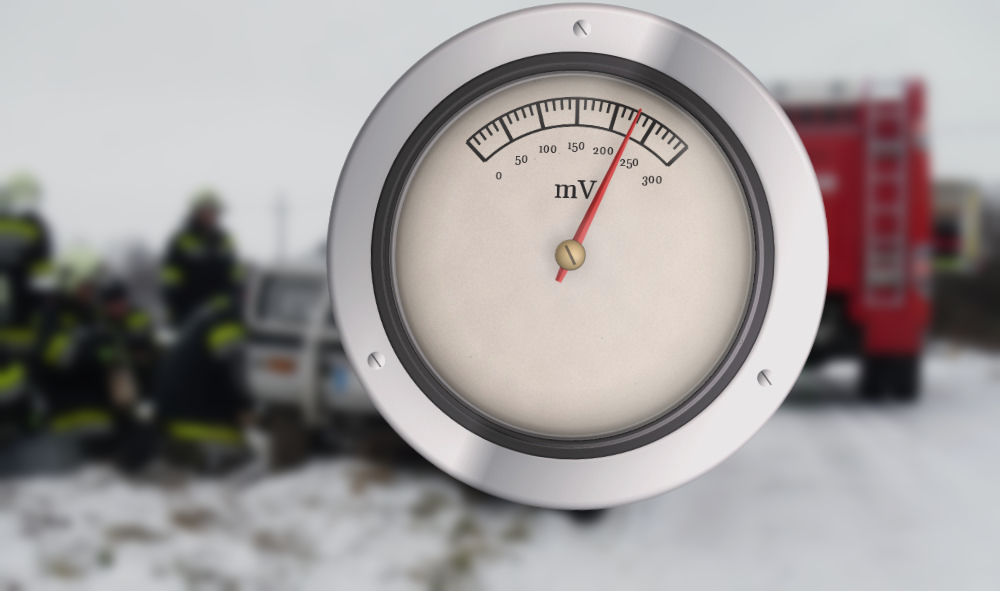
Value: 230 mV
